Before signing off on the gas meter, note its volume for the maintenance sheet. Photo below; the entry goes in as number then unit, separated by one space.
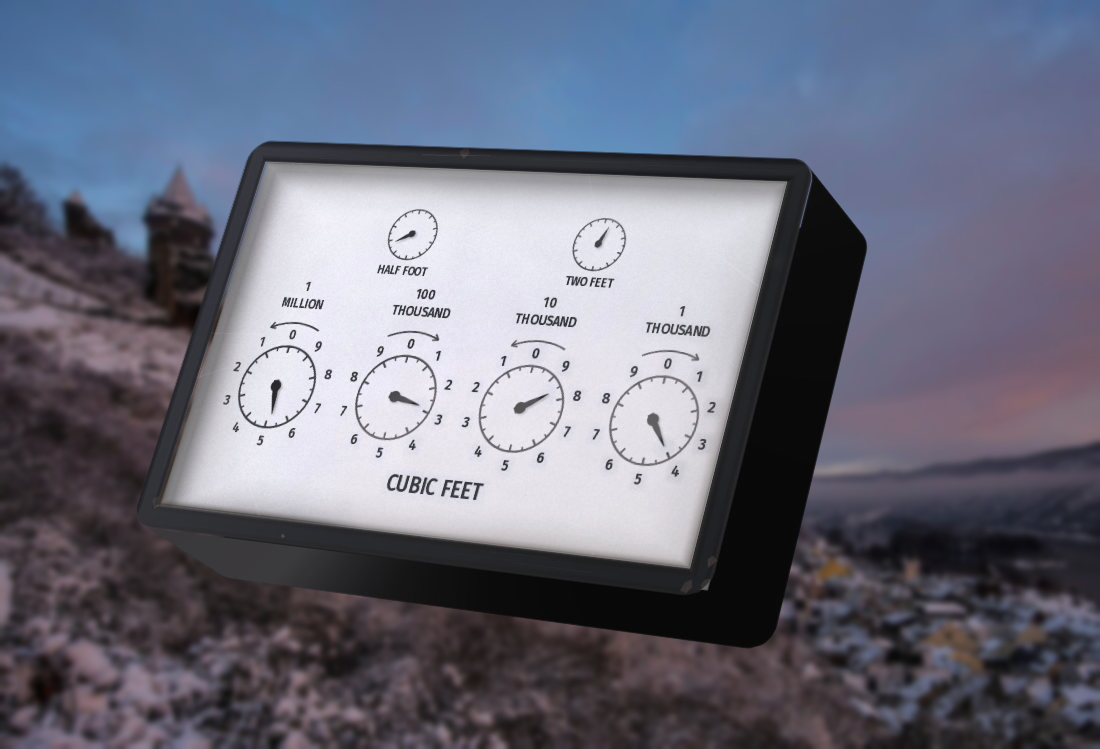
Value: 528400 ft³
